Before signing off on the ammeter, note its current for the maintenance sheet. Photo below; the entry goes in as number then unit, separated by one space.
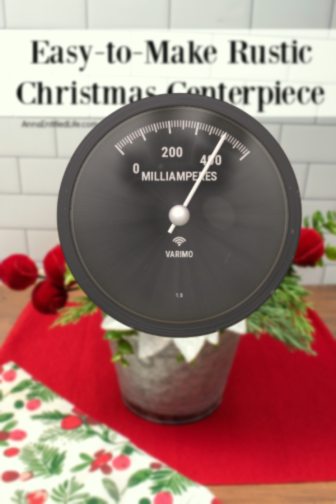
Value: 400 mA
